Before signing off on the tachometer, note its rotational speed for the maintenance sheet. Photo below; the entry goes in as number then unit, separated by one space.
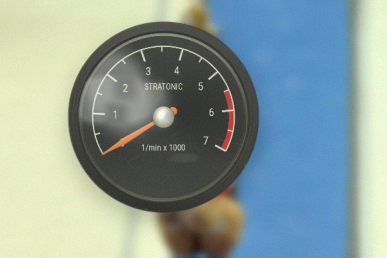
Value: 0 rpm
